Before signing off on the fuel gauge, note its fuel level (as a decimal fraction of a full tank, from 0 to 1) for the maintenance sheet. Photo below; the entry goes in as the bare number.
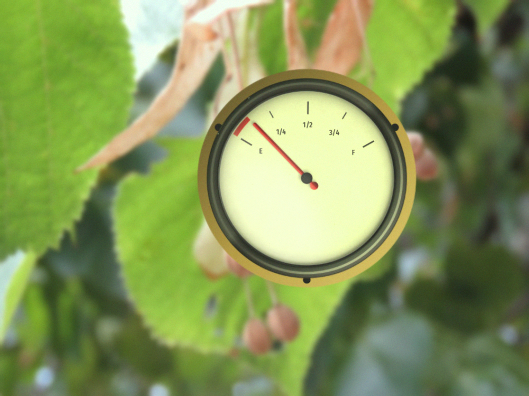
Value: 0.125
